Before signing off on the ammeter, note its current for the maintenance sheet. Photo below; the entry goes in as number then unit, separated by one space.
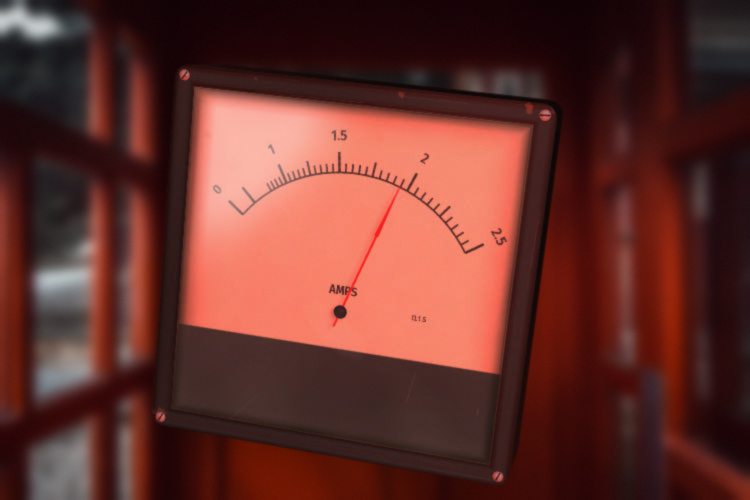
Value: 1.95 A
